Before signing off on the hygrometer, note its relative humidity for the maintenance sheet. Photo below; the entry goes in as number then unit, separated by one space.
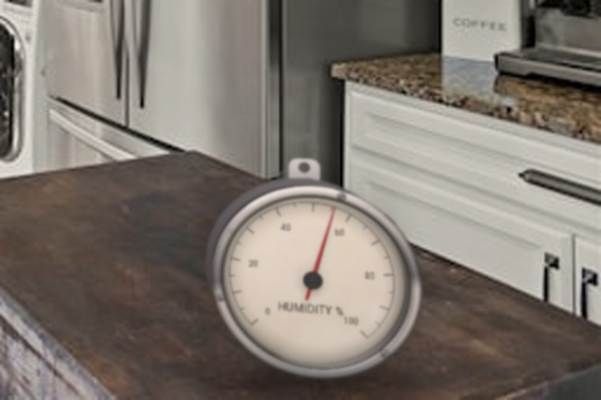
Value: 55 %
